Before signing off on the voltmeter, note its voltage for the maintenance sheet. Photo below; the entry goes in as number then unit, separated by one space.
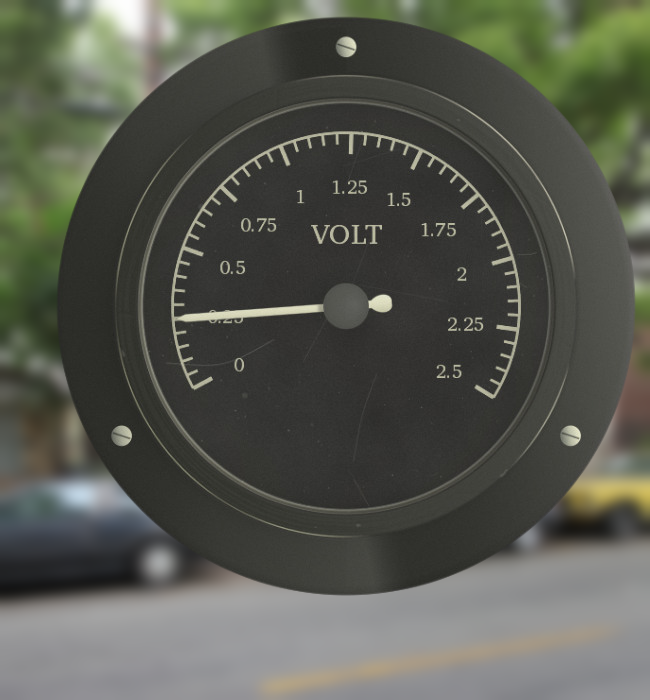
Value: 0.25 V
